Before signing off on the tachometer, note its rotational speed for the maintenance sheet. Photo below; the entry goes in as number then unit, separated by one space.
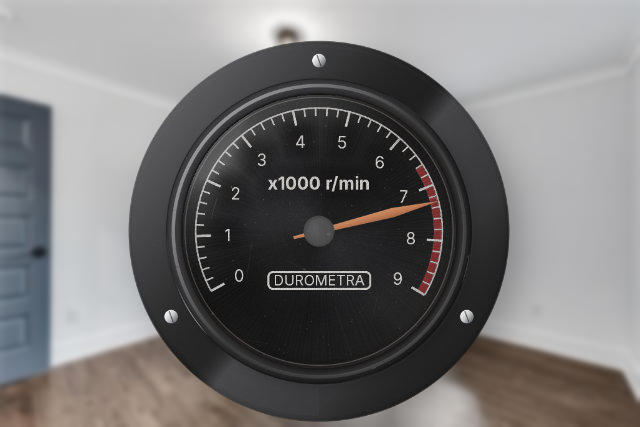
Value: 7300 rpm
